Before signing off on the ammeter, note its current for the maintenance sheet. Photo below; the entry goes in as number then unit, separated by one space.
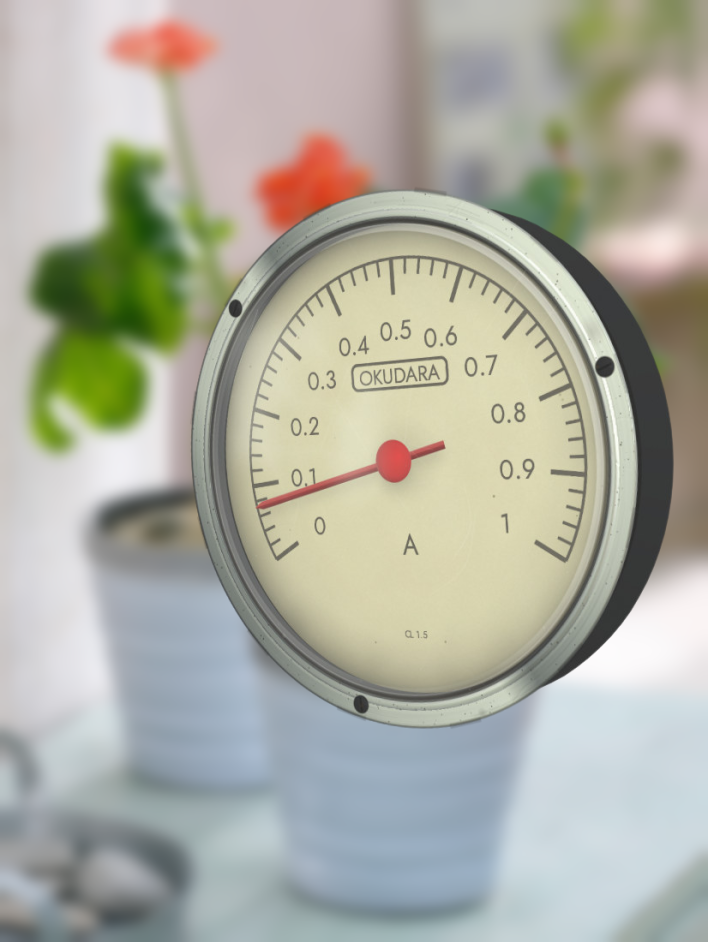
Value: 0.07 A
